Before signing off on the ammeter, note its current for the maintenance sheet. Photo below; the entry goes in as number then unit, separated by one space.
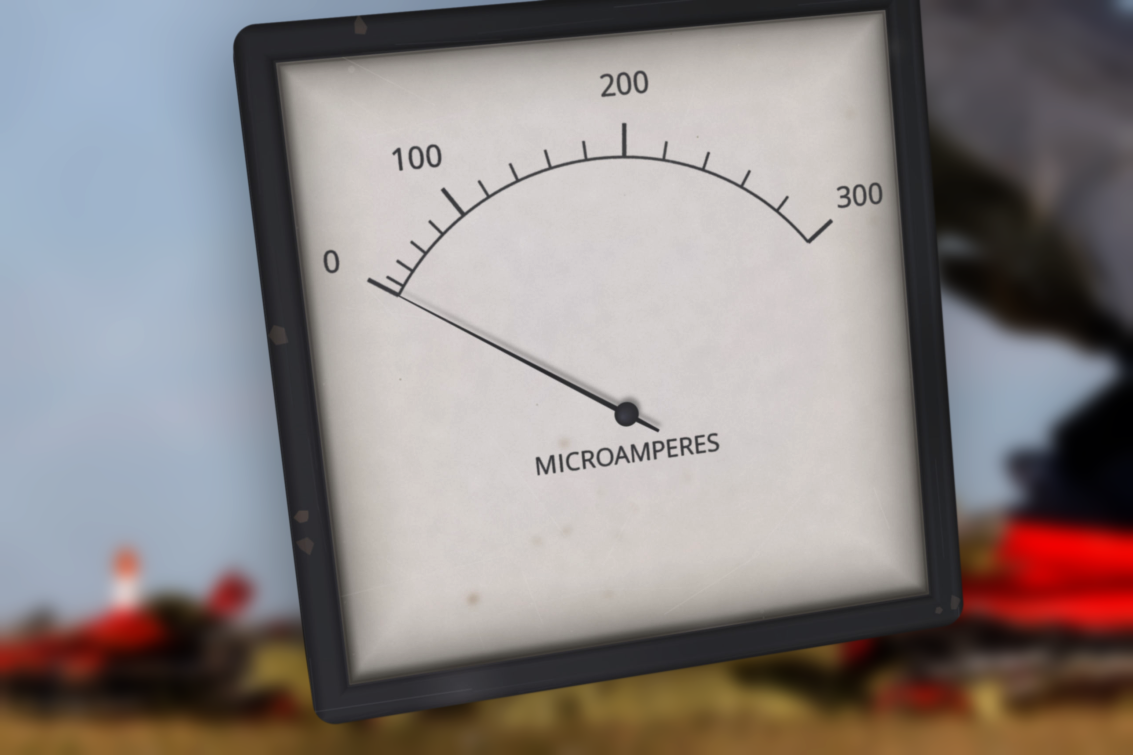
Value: 0 µA
